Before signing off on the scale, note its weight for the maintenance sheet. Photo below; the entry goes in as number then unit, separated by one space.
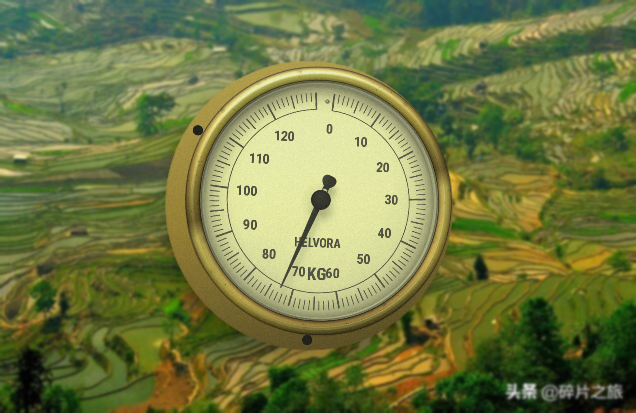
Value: 73 kg
